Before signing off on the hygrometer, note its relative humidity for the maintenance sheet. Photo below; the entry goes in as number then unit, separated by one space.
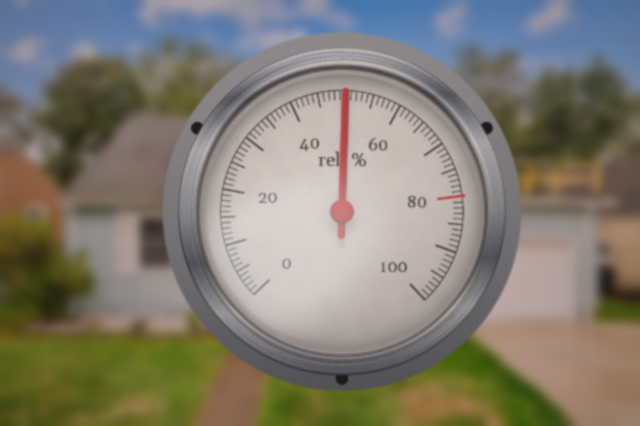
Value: 50 %
